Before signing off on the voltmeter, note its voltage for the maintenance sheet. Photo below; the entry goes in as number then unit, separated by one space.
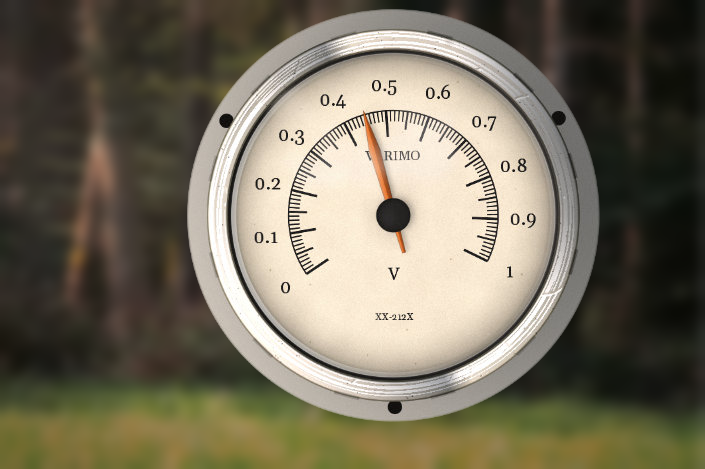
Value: 0.45 V
